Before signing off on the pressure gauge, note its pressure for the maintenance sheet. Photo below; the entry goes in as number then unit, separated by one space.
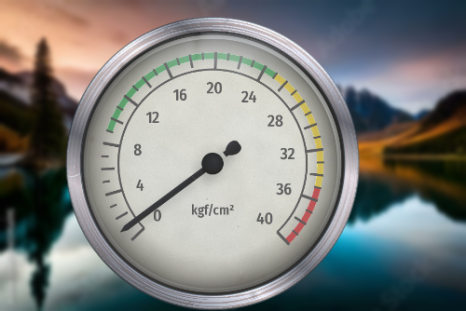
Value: 1 kg/cm²
